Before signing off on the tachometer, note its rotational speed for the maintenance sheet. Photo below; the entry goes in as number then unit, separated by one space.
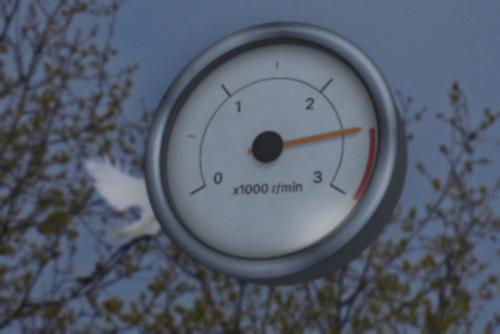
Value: 2500 rpm
